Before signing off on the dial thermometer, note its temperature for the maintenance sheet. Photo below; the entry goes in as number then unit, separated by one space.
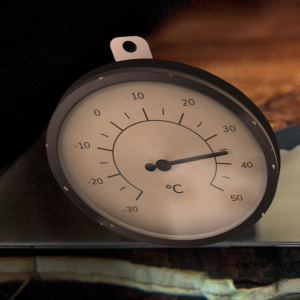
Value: 35 °C
